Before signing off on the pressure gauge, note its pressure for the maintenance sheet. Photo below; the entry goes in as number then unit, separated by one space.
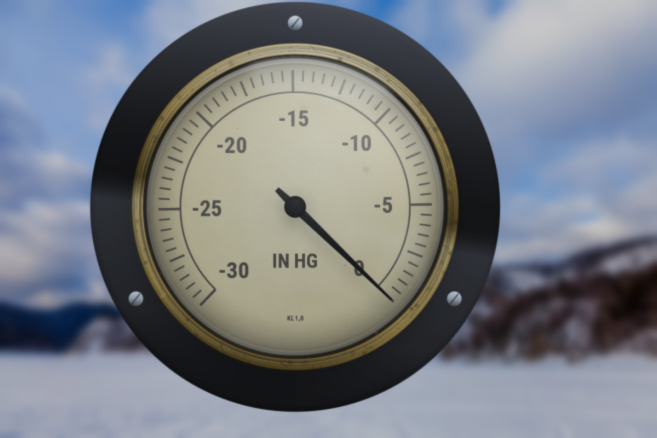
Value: 0 inHg
